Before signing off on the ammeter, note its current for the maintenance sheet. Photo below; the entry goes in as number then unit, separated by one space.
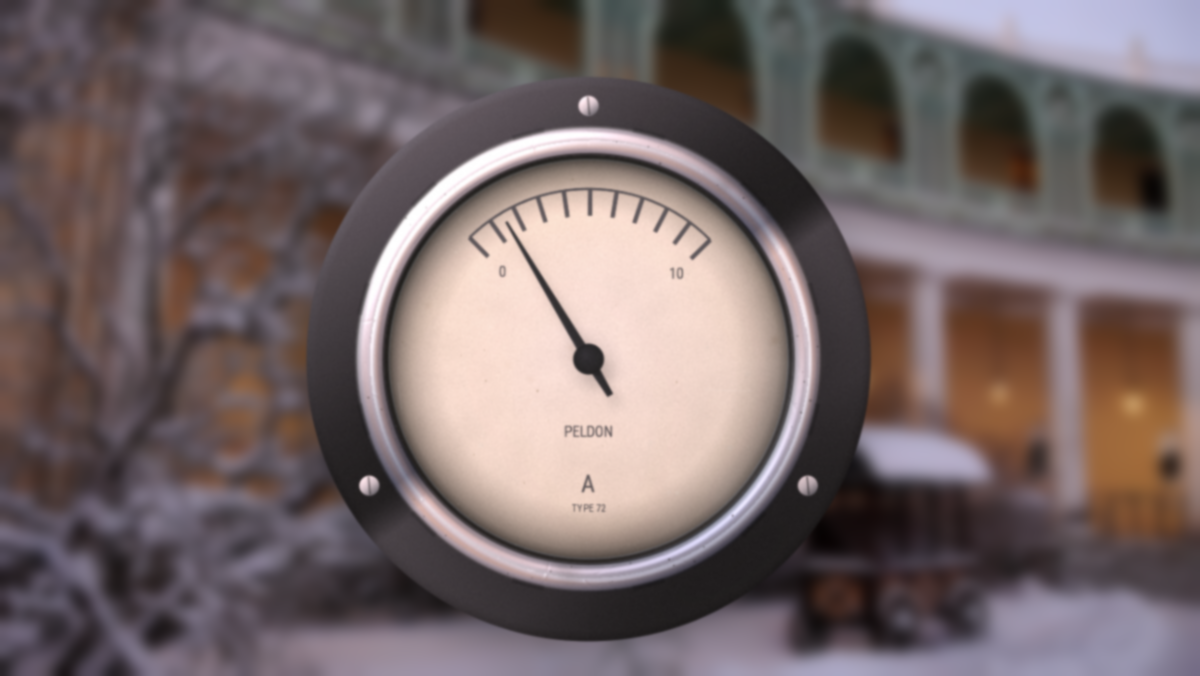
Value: 1.5 A
